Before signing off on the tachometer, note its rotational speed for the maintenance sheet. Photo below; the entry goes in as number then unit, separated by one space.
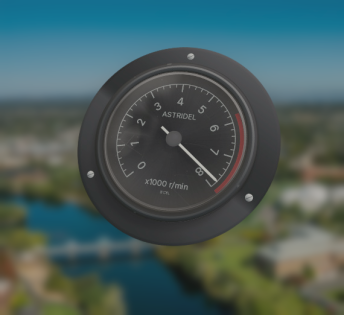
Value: 7800 rpm
